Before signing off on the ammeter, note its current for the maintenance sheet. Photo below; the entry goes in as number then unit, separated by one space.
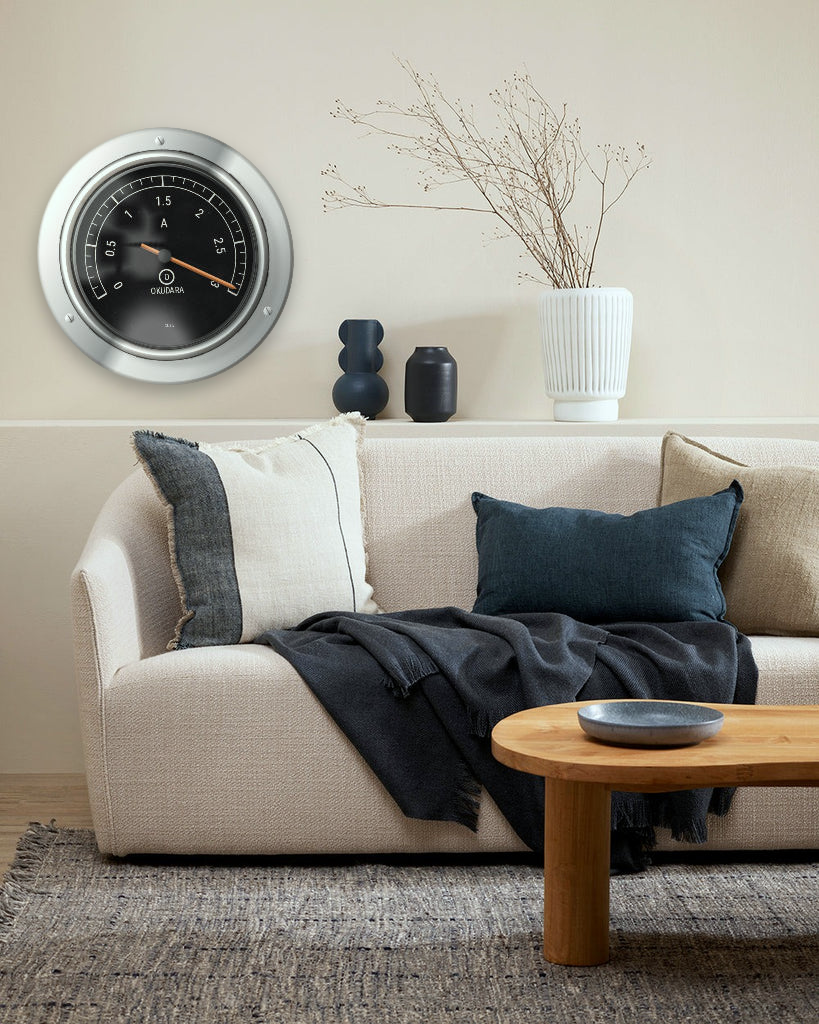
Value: 2.95 A
